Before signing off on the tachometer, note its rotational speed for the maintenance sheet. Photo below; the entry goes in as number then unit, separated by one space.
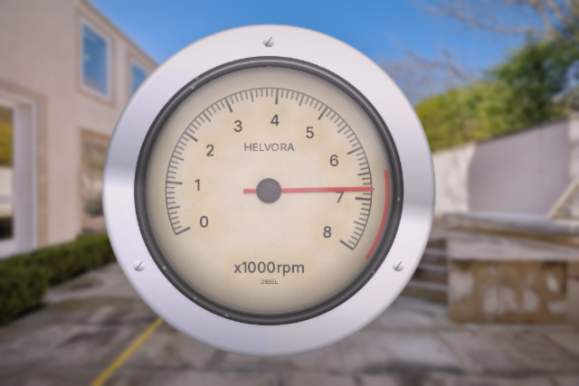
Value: 6800 rpm
